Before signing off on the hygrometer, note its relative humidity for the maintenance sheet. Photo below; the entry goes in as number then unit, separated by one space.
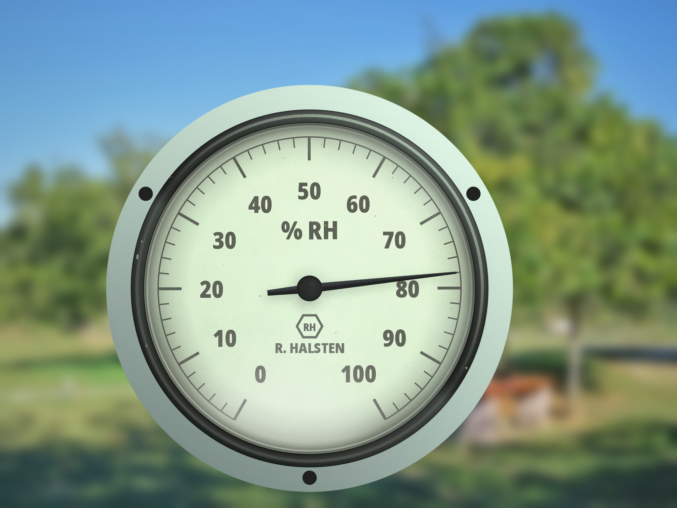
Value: 78 %
